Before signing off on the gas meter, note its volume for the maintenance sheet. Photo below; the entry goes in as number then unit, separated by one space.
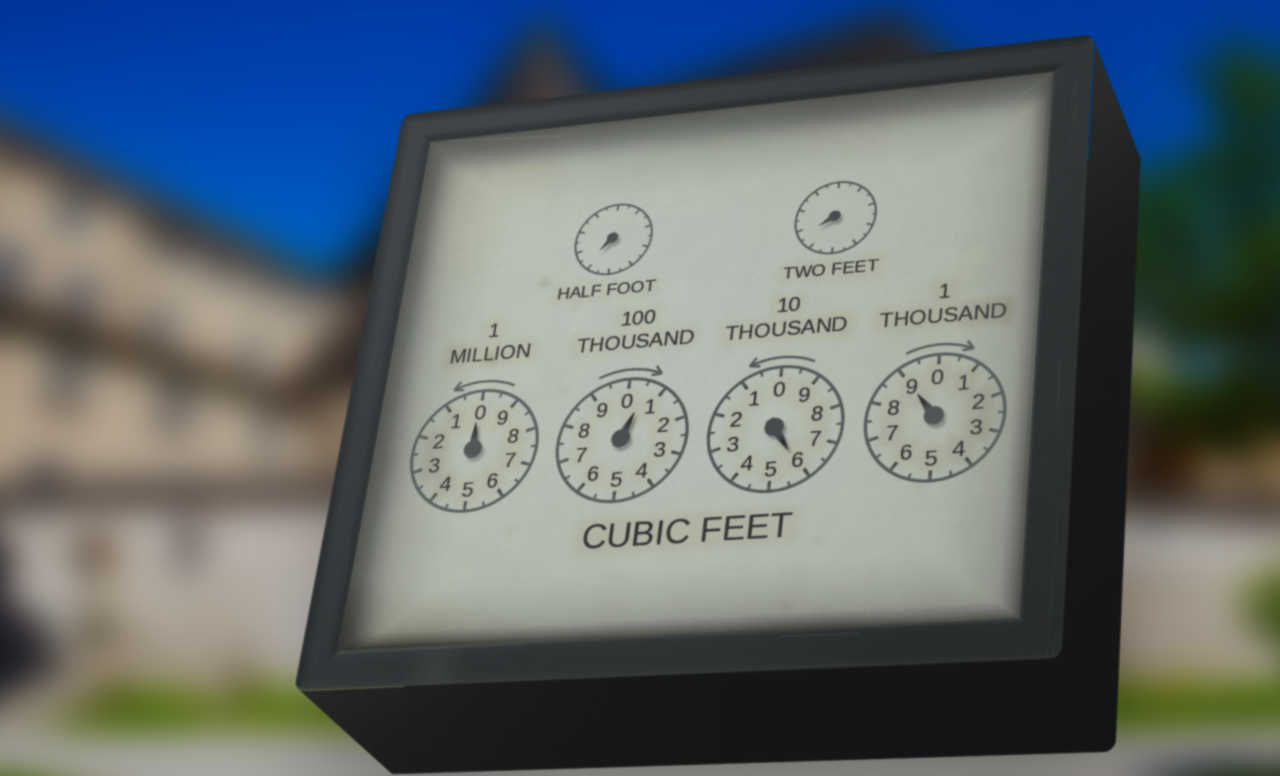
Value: 5900 ft³
